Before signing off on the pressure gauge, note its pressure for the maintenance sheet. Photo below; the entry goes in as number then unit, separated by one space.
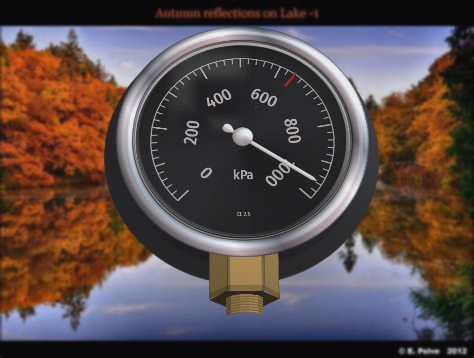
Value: 960 kPa
